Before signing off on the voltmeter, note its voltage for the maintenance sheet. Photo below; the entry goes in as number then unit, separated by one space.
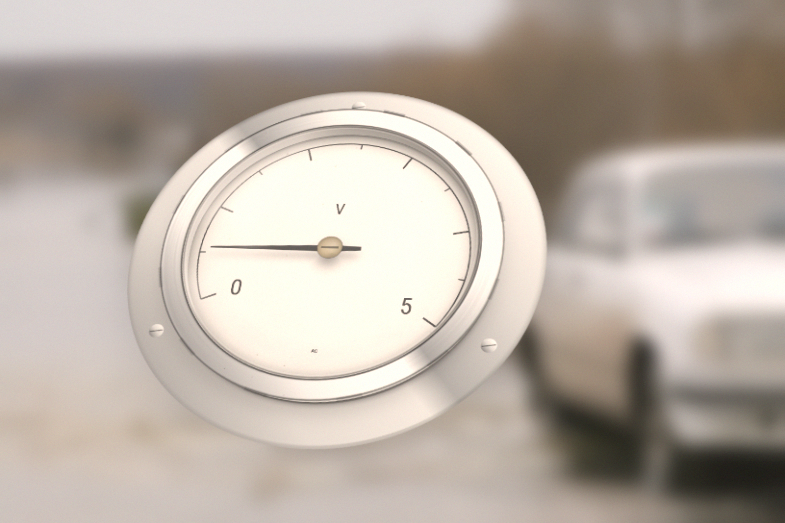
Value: 0.5 V
